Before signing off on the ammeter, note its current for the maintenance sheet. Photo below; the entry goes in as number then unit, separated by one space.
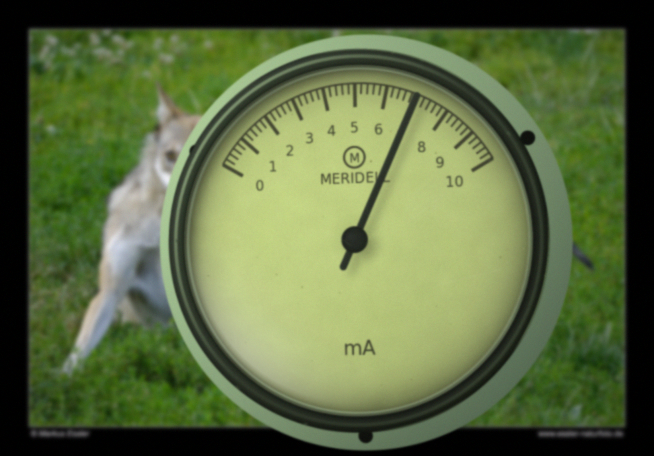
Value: 7 mA
